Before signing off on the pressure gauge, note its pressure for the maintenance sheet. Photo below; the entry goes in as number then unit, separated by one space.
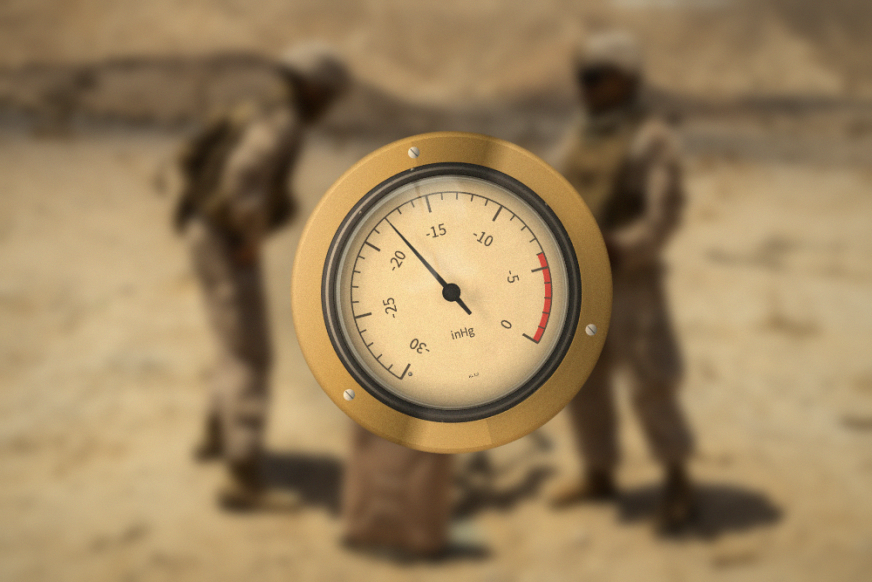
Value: -18 inHg
